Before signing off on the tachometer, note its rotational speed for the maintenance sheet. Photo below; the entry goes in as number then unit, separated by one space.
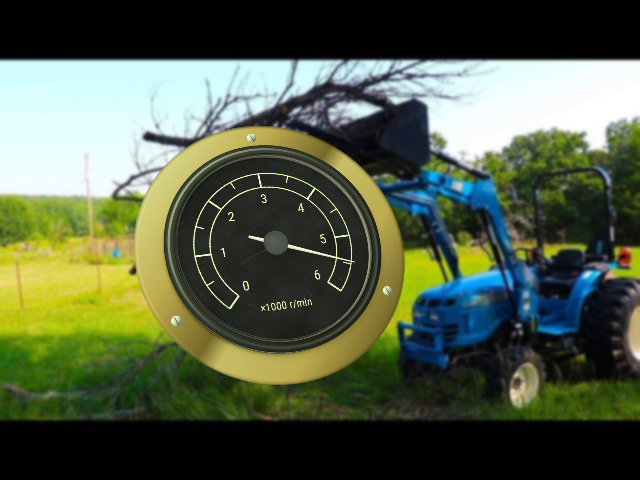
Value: 5500 rpm
